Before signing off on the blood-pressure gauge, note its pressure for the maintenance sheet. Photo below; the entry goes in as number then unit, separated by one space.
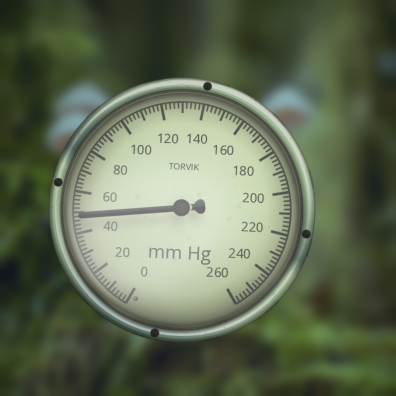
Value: 48 mmHg
